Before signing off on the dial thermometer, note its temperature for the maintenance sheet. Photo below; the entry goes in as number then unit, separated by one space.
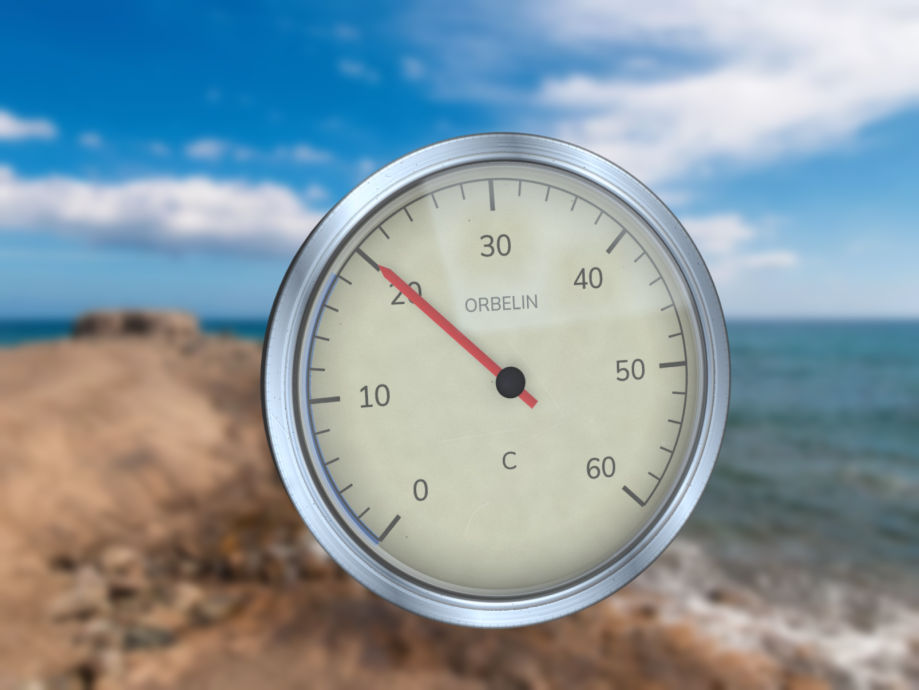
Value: 20 °C
